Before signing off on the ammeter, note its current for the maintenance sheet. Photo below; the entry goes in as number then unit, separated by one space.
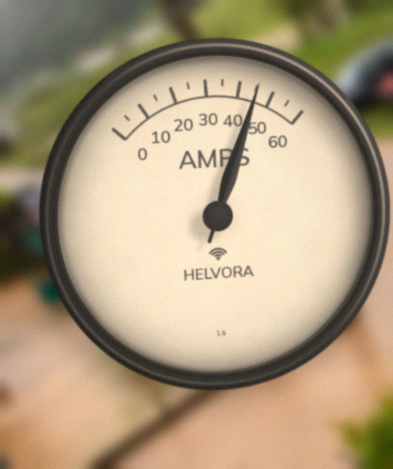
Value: 45 A
